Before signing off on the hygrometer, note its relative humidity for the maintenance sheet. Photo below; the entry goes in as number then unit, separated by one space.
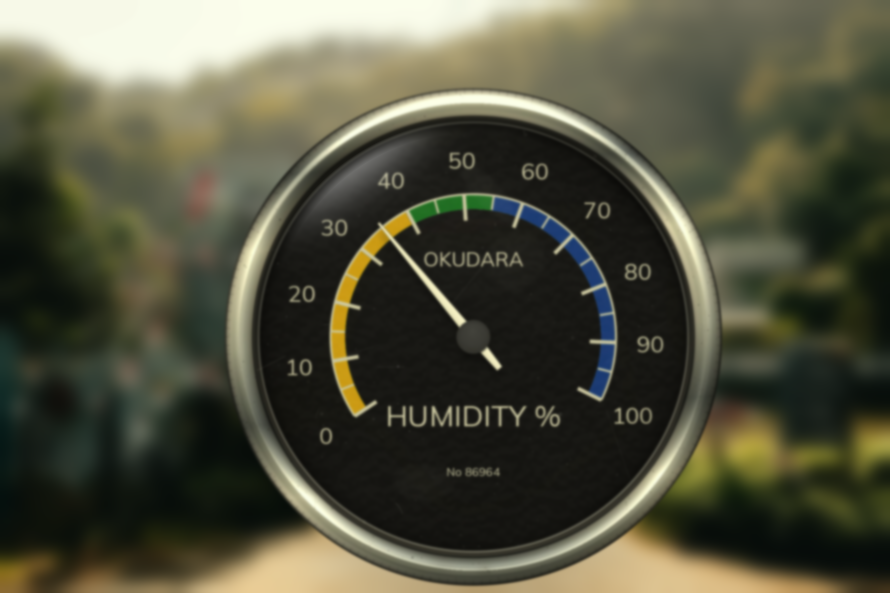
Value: 35 %
